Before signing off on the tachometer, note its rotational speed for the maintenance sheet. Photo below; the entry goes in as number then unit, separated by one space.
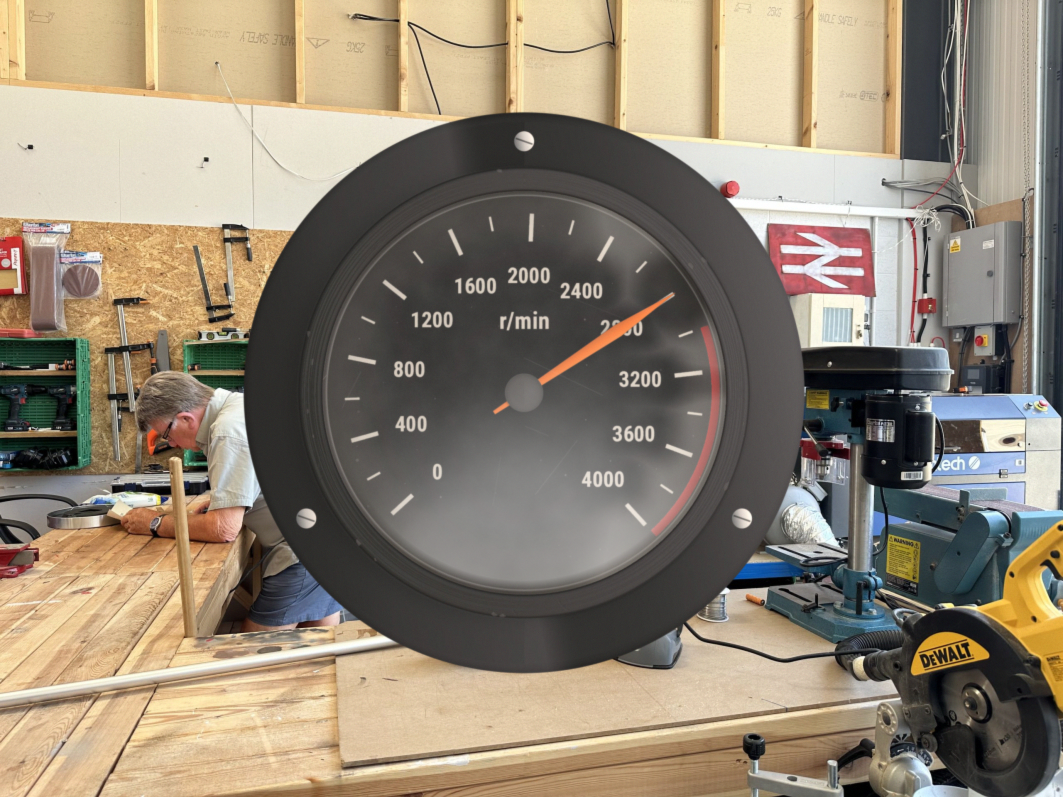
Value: 2800 rpm
